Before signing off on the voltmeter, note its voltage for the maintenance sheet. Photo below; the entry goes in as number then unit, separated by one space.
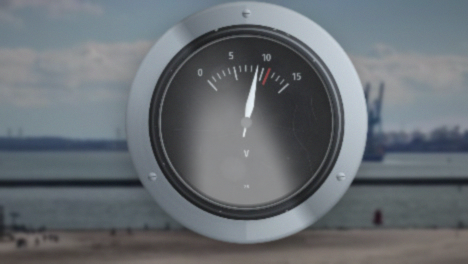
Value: 9 V
